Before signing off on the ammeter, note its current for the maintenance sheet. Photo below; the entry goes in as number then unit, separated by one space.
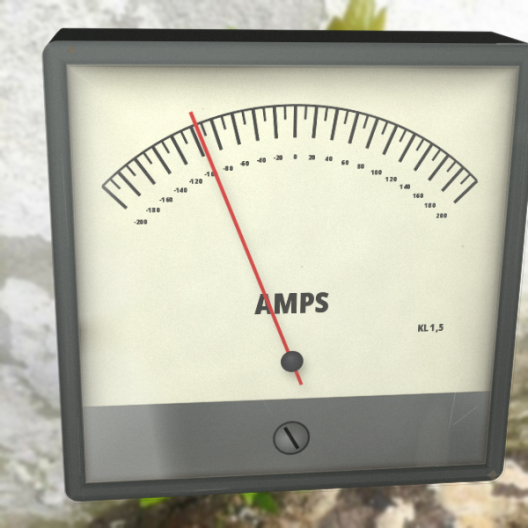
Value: -95 A
